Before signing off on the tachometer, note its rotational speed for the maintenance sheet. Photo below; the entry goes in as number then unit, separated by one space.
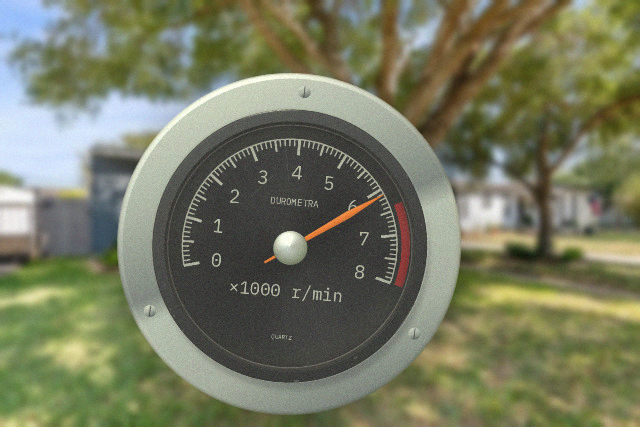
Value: 6100 rpm
